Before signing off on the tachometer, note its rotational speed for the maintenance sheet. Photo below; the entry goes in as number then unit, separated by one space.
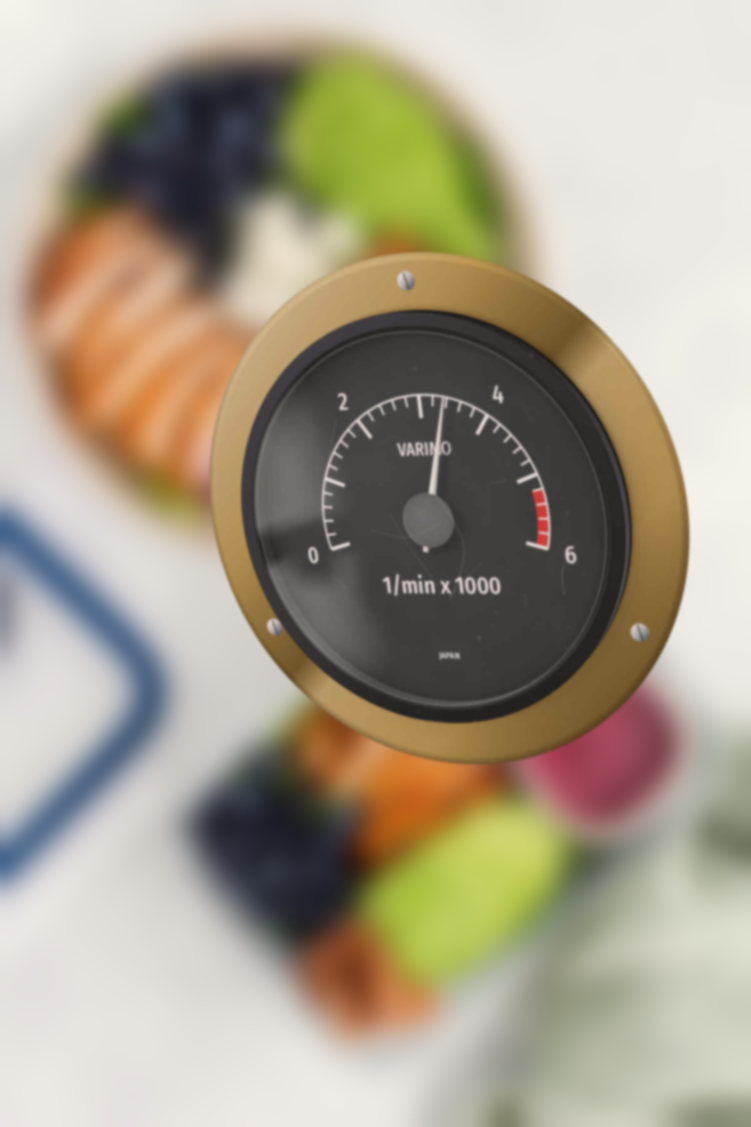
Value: 3400 rpm
